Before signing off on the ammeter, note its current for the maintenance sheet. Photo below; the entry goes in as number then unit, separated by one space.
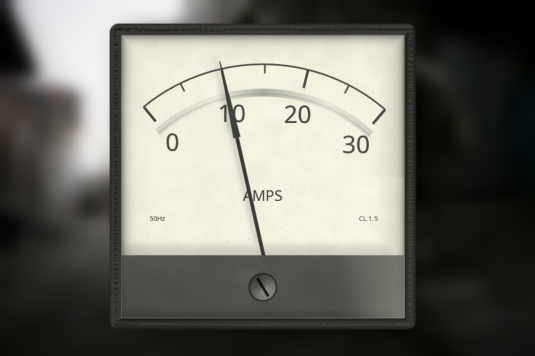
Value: 10 A
